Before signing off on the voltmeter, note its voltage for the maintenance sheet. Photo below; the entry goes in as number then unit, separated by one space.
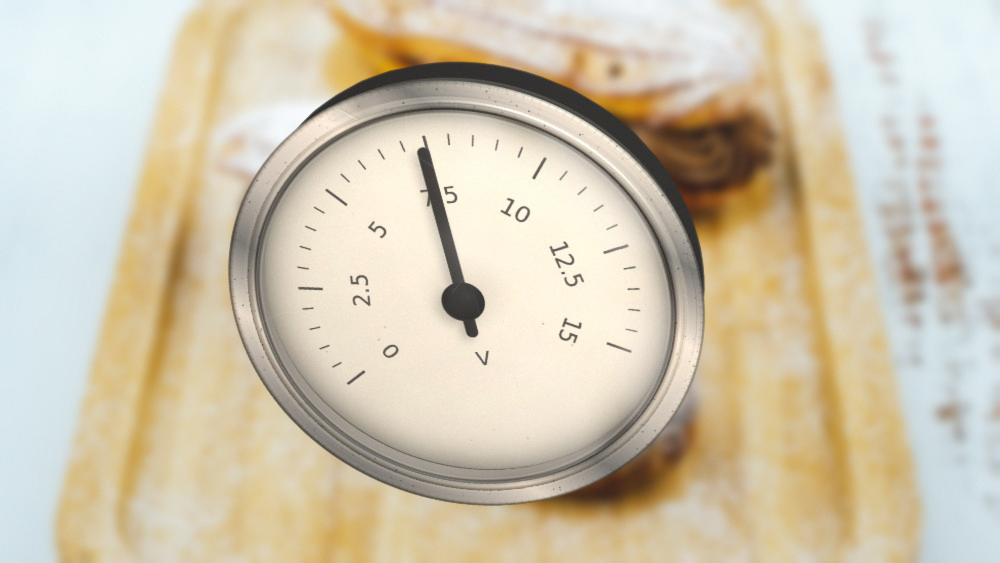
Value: 7.5 V
